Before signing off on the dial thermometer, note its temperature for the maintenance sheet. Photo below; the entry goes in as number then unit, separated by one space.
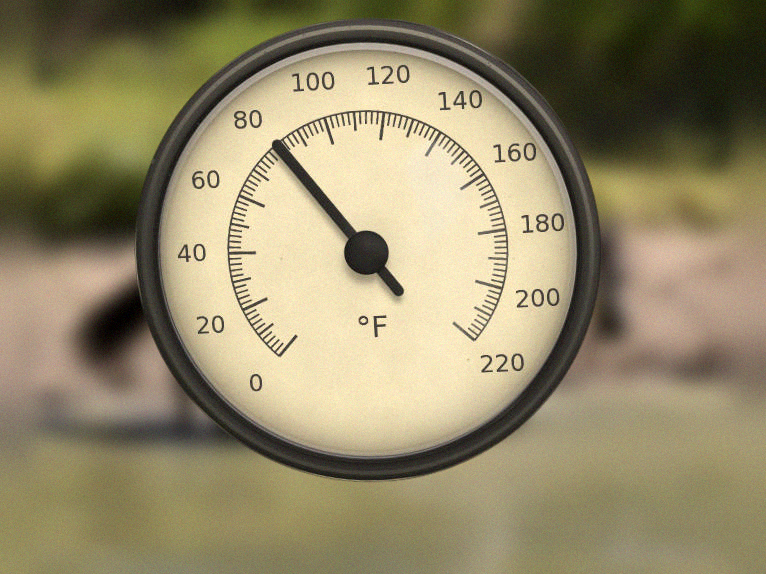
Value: 82 °F
